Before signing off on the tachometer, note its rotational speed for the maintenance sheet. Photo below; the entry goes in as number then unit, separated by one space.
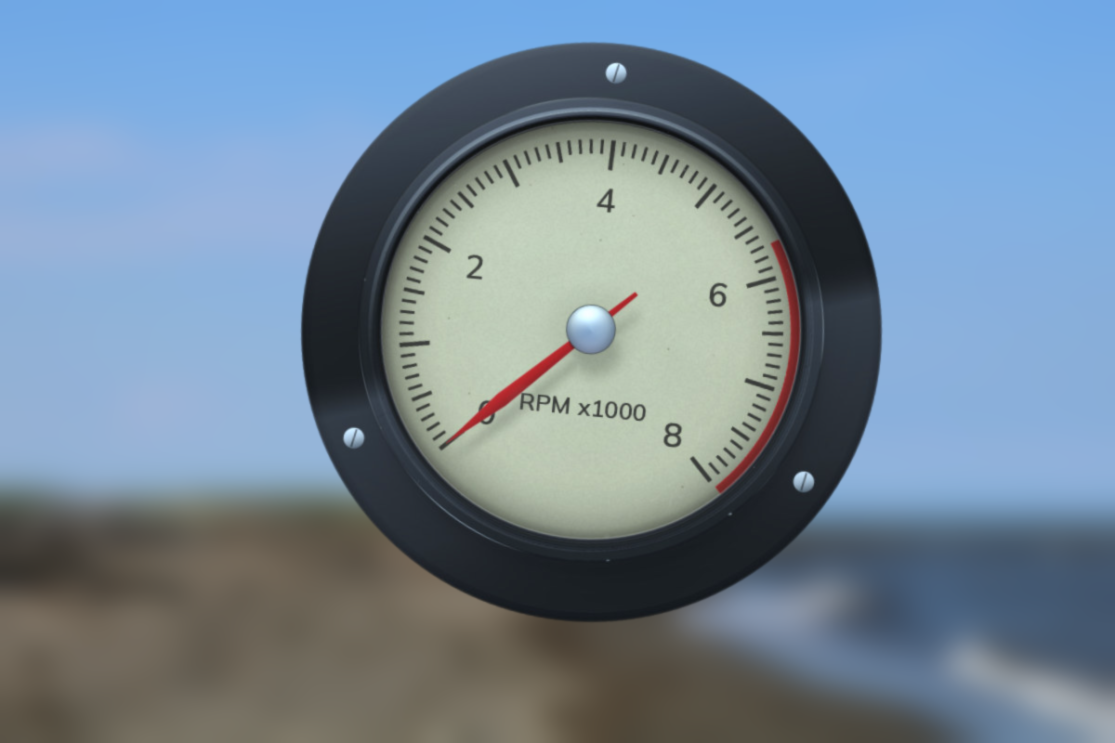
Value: 0 rpm
